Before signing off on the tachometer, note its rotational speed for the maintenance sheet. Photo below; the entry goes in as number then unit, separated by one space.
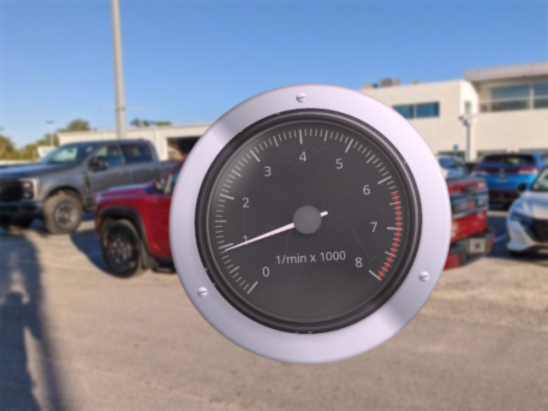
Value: 900 rpm
